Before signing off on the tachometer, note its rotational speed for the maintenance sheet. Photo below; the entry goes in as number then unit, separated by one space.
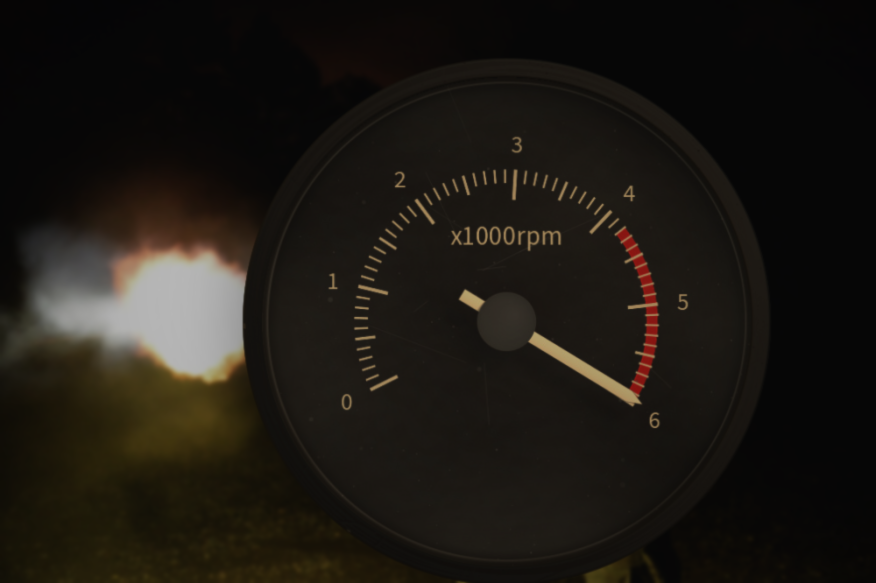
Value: 5950 rpm
